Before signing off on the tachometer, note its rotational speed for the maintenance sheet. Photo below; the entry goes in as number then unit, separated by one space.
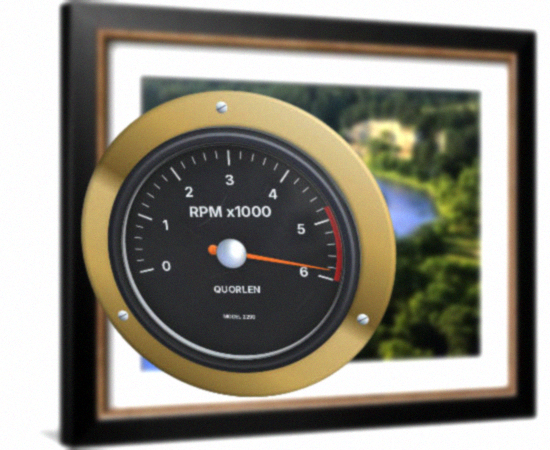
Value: 5800 rpm
